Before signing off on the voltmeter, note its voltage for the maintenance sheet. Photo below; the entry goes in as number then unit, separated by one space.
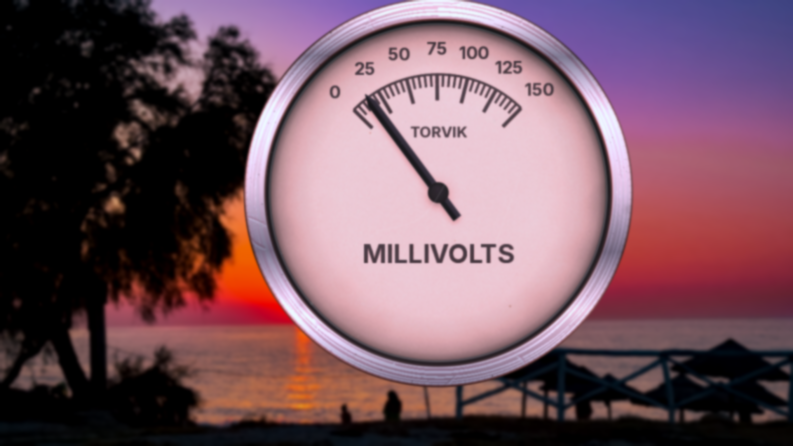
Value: 15 mV
